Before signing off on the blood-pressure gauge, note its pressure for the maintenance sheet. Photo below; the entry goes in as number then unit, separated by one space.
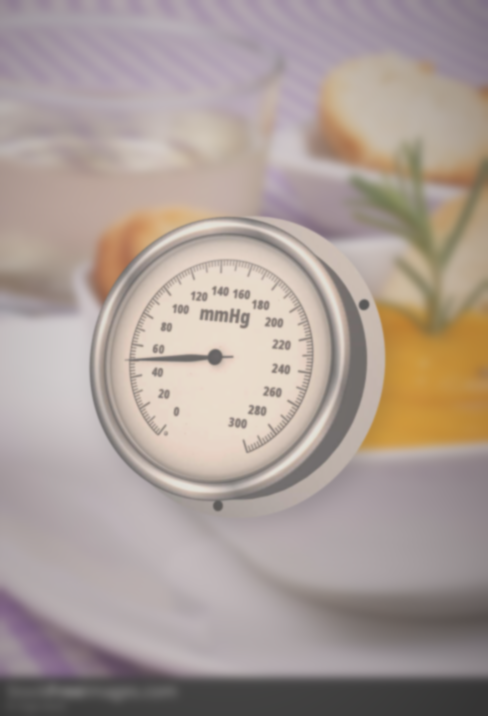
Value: 50 mmHg
